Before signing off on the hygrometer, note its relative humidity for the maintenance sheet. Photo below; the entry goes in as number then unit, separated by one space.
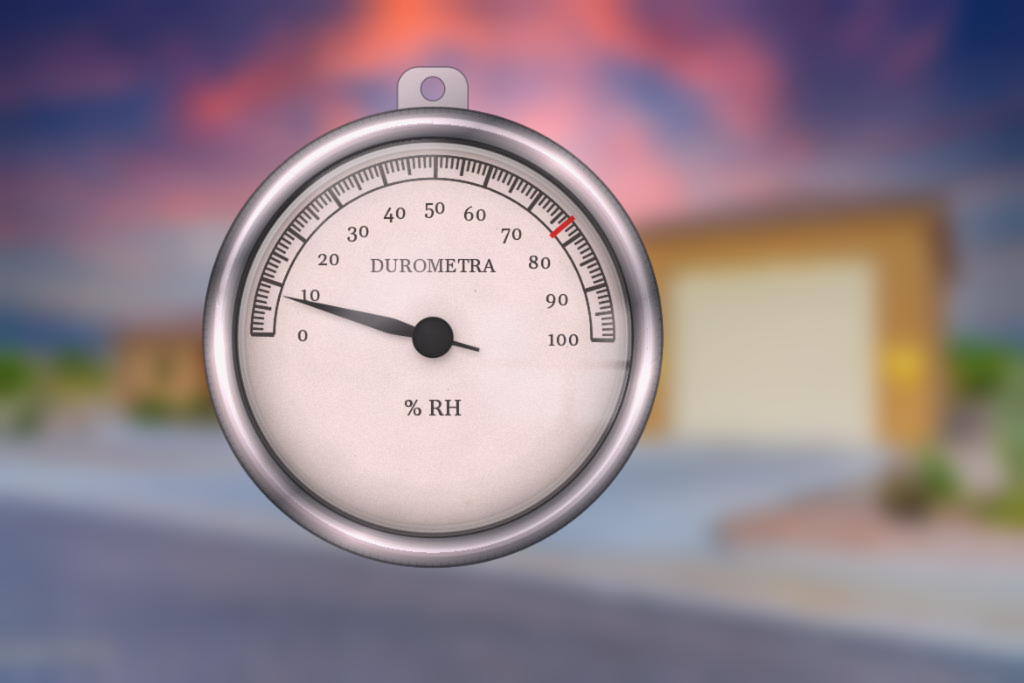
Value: 8 %
